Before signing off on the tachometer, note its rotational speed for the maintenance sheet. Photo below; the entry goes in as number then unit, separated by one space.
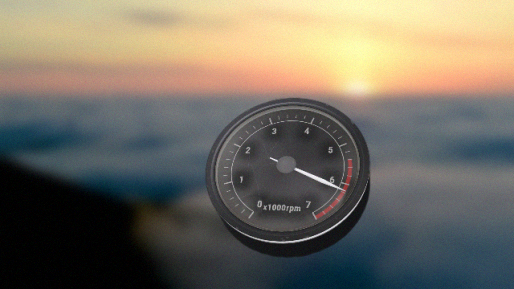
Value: 6200 rpm
